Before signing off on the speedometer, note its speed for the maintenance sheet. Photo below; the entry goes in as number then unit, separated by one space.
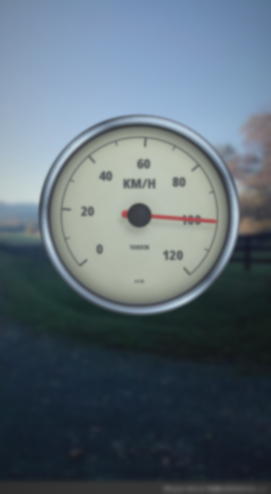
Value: 100 km/h
